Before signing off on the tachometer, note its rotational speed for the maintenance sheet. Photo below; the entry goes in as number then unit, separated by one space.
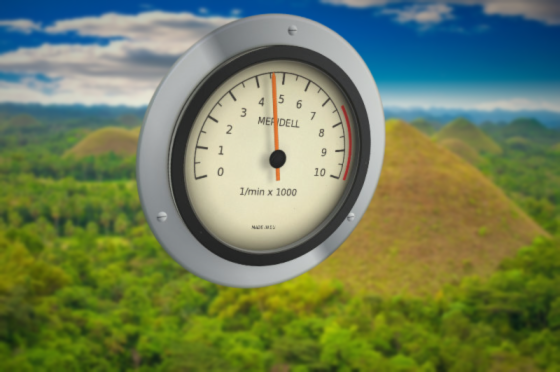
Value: 4500 rpm
